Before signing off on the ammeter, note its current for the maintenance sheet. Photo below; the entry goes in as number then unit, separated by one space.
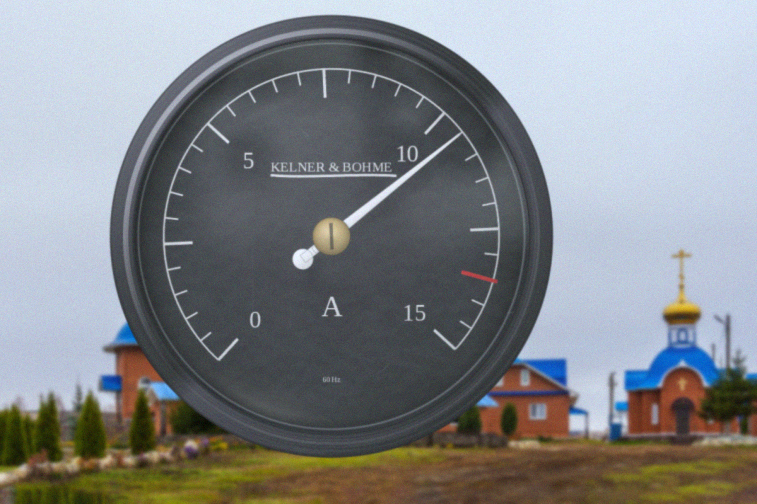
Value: 10.5 A
